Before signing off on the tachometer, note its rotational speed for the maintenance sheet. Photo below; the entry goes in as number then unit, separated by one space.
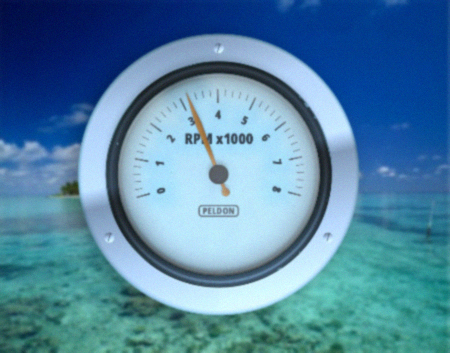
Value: 3200 rpm
